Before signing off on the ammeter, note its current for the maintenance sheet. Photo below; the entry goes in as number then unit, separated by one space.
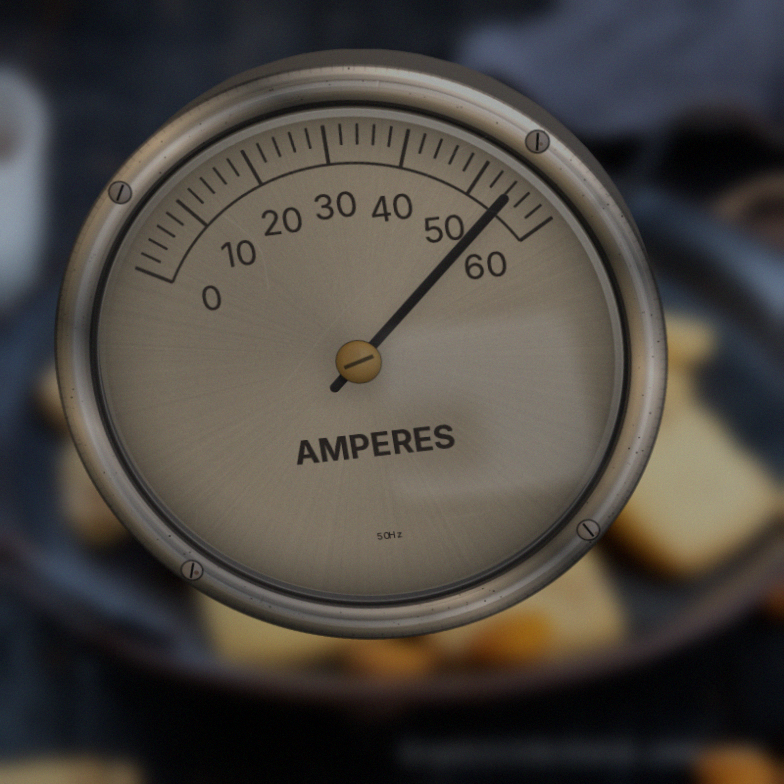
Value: 54 A
